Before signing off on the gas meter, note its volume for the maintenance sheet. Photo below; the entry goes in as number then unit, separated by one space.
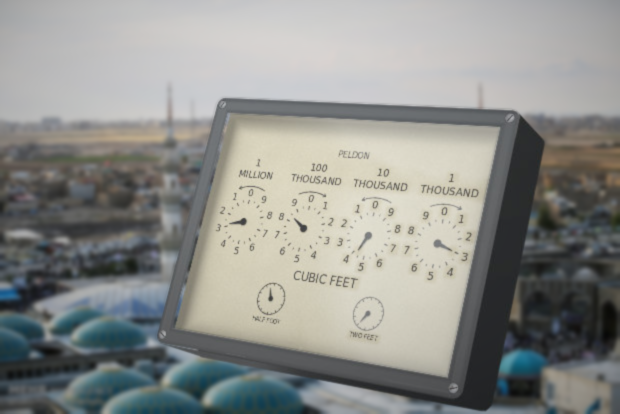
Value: 284300 ft³
